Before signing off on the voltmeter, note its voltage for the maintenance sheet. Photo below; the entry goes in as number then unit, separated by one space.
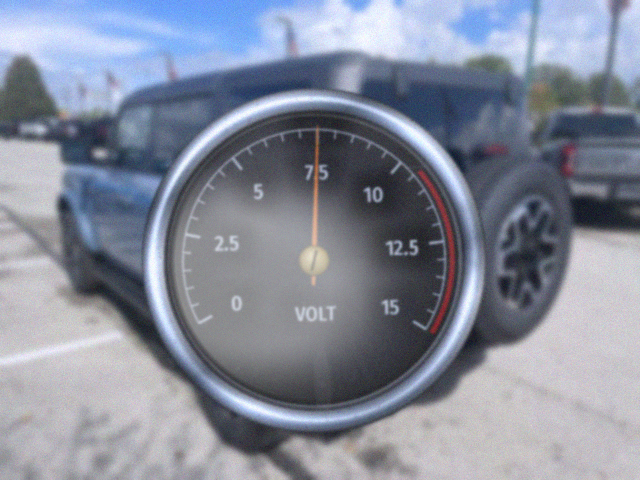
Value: 7.5 V
